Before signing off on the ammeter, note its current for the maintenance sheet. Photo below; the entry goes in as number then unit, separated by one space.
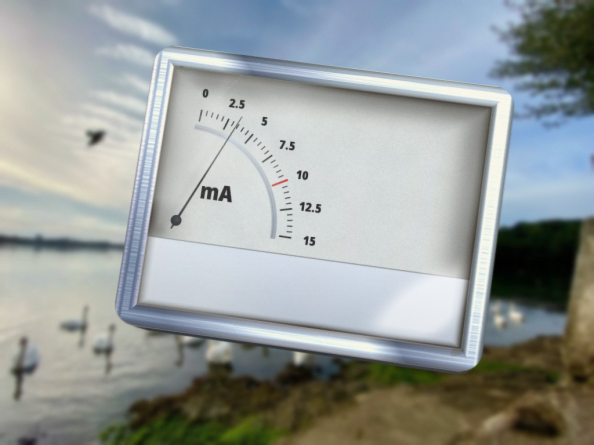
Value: 3.5 mA
